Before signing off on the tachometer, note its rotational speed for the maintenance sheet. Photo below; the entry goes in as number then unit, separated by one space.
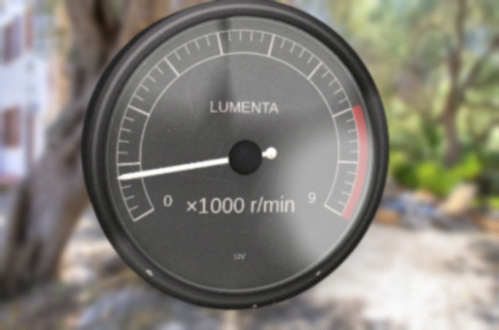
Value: 800 rpm
